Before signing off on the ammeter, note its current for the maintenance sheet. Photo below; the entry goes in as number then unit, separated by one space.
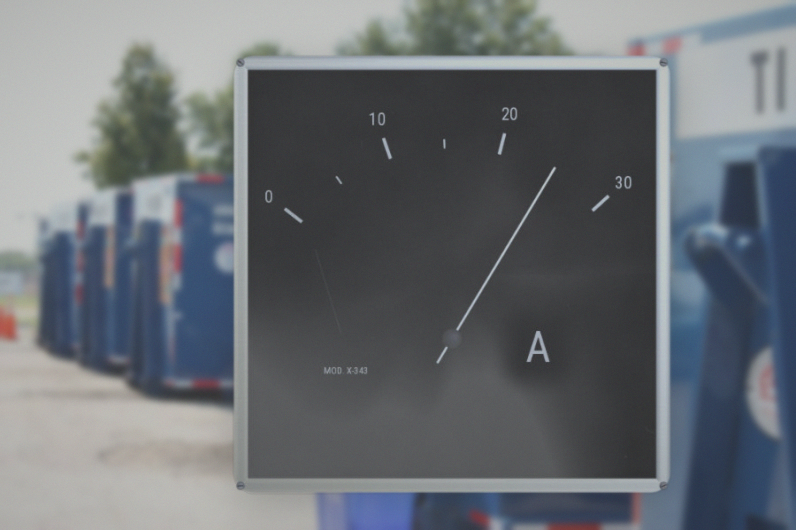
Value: 25 A
